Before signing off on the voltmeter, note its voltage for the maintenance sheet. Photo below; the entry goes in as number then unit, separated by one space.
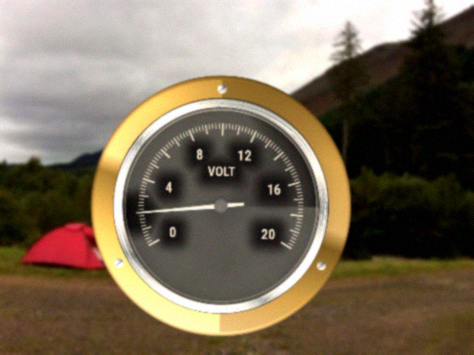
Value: 2 V
